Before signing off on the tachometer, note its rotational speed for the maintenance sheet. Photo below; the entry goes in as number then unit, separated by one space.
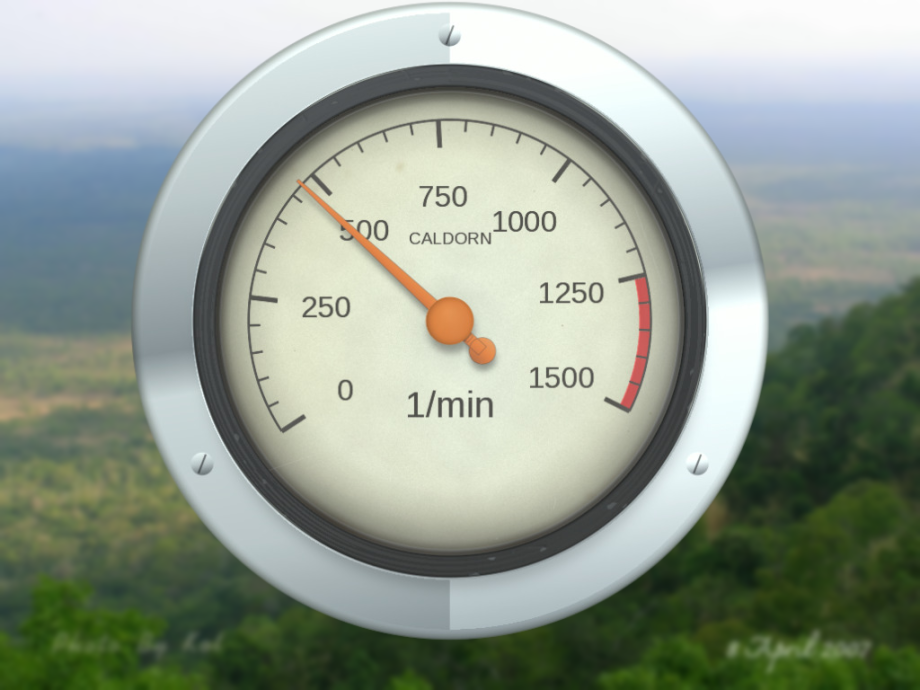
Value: 475 rpm
